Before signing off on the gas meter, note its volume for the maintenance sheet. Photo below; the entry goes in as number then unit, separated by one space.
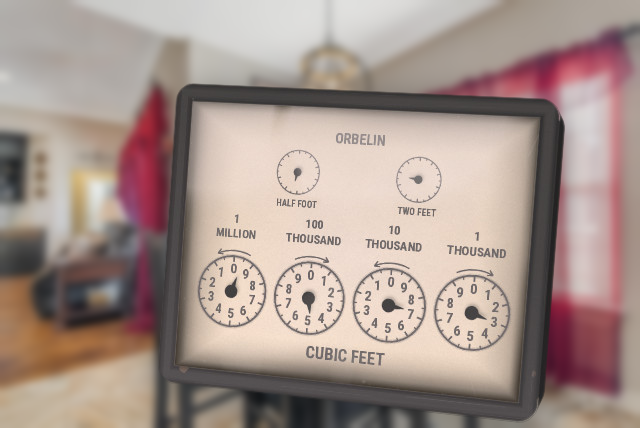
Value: 947300 ft³
